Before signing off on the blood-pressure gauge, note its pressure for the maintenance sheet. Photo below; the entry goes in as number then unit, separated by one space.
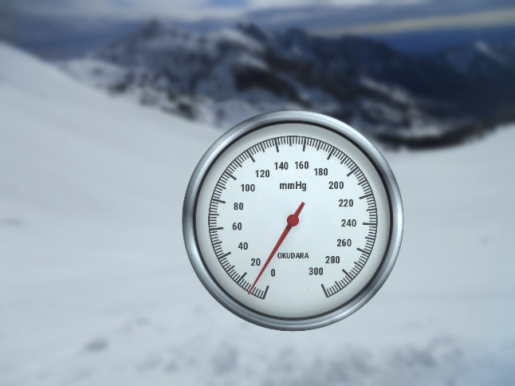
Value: 10 mmHg
